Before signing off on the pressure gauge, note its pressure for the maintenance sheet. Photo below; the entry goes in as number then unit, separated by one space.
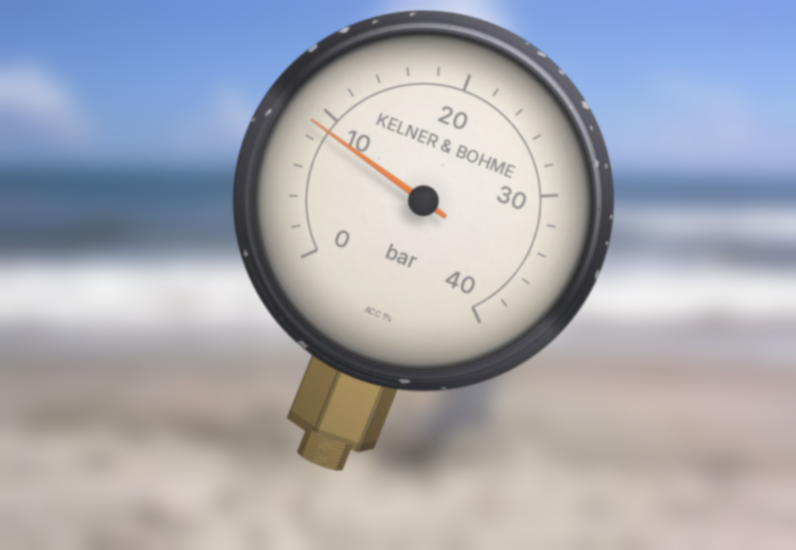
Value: 9 bar
